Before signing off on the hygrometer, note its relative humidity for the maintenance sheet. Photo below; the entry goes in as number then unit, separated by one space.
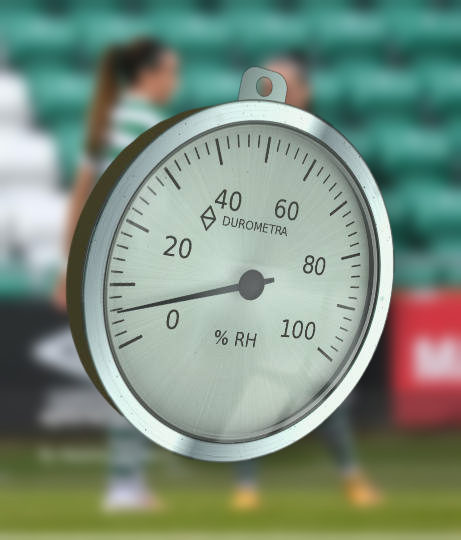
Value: 6 %
